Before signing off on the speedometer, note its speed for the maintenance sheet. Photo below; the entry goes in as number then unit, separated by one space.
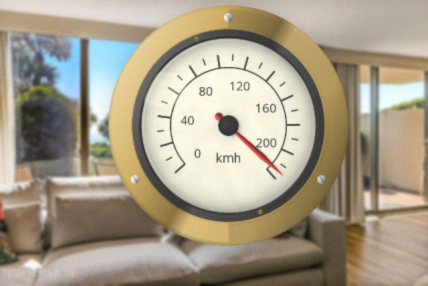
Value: 215 km/h
